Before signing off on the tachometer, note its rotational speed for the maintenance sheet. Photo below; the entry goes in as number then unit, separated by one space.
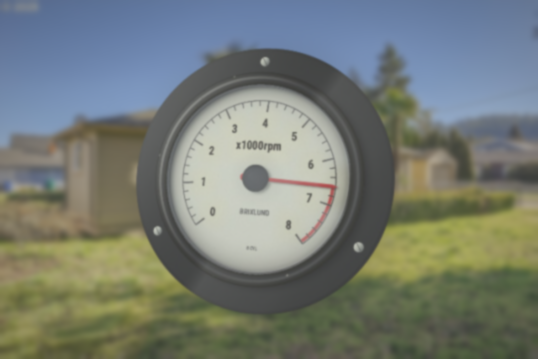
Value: 6600 rpm
